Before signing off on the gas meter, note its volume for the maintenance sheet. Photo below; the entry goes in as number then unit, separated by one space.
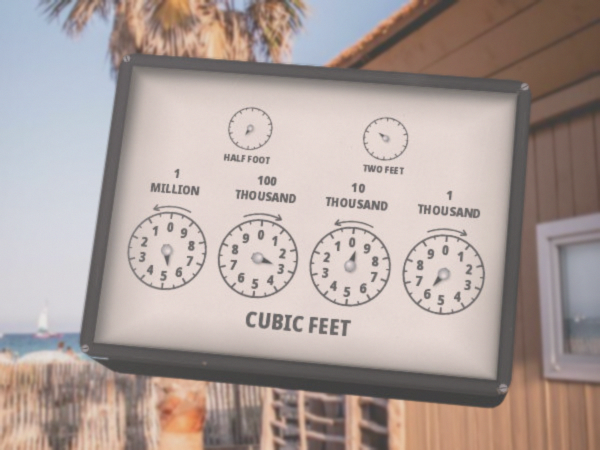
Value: 529600 ft³
